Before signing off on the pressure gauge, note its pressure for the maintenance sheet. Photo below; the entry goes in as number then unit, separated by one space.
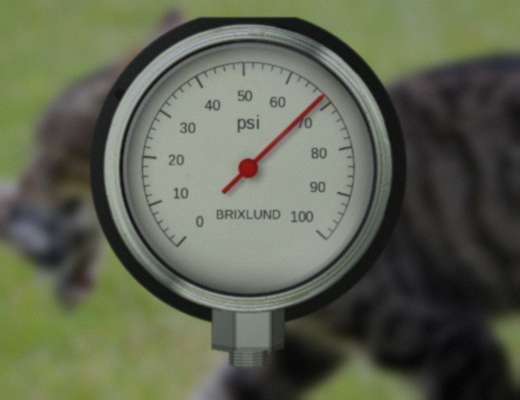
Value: 68 psi
